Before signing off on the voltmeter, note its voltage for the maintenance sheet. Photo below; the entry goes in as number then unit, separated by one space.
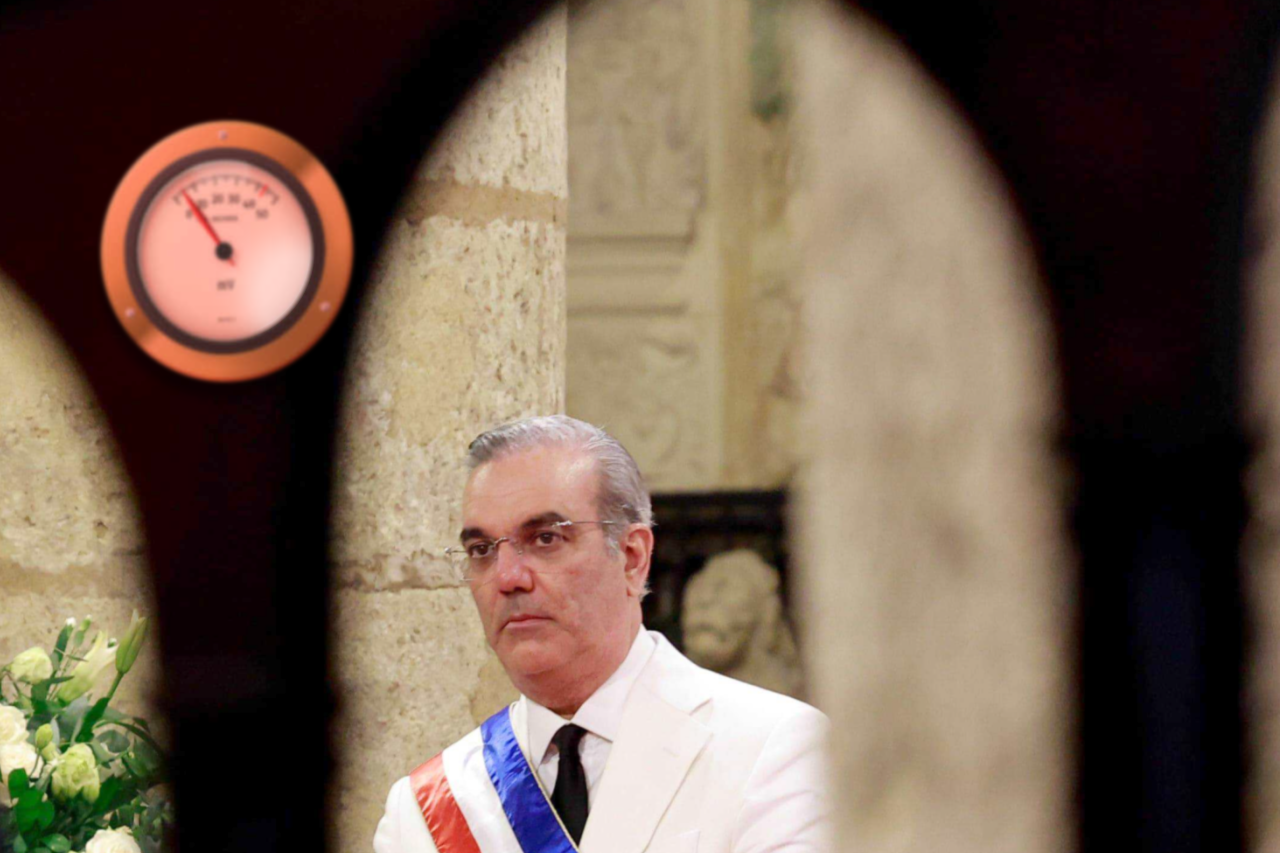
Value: 5 mV
